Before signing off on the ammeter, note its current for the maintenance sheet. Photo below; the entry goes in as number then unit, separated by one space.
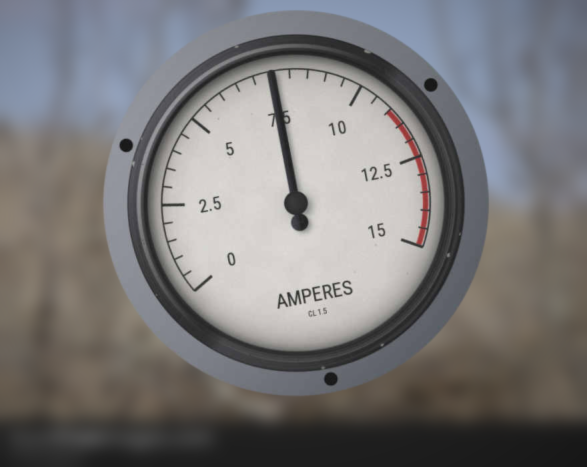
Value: 7.5 A
